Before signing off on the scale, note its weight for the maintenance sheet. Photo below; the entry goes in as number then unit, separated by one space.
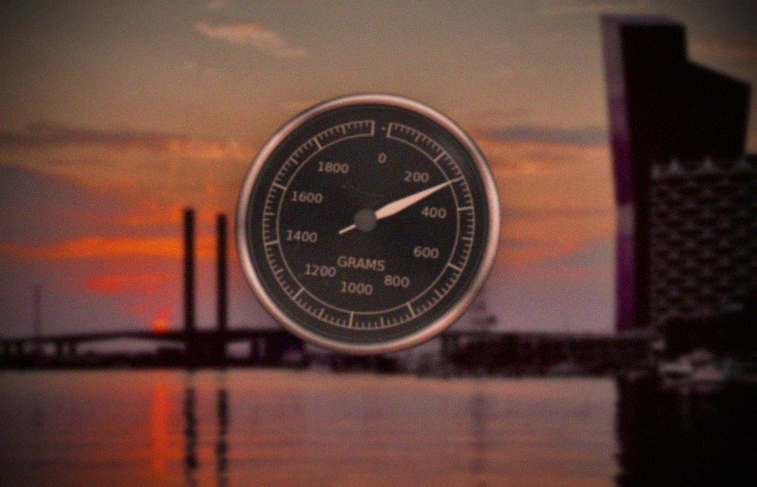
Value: 300 g
